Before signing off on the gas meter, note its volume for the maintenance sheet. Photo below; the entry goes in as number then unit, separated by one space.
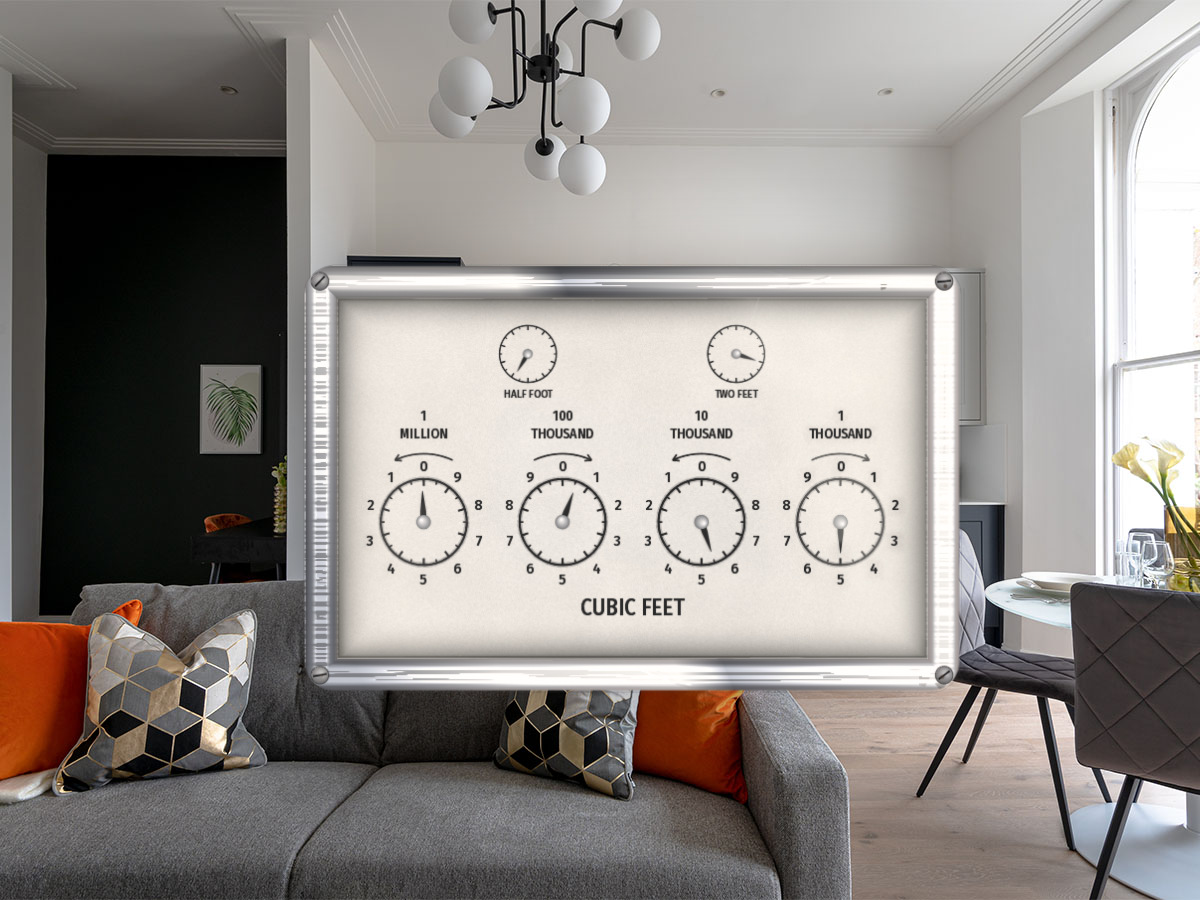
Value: 5500 ft³
